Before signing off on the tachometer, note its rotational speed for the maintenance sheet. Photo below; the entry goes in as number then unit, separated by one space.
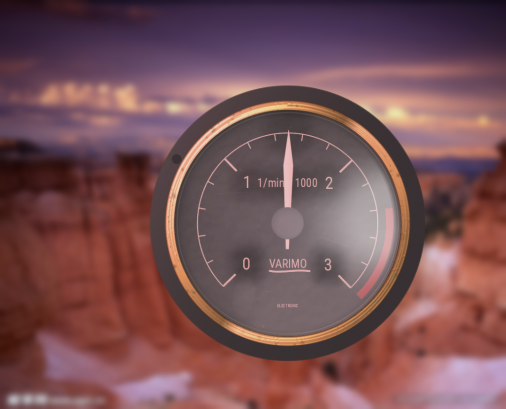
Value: 1500 rpm
